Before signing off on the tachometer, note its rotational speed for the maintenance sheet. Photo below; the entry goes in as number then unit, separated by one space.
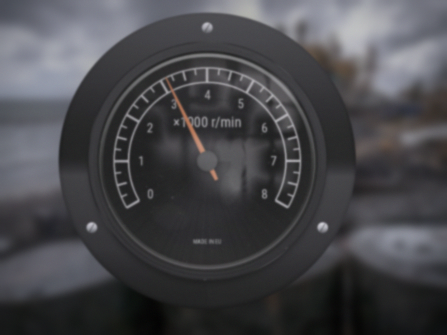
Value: 3125 rpm
